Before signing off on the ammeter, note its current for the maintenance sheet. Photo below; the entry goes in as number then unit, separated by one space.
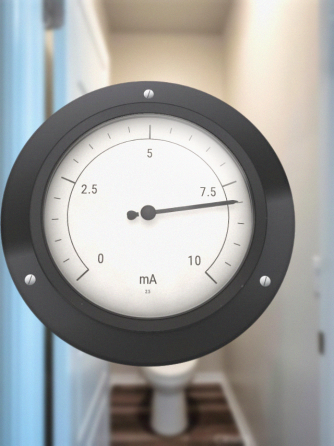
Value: 8 mA
